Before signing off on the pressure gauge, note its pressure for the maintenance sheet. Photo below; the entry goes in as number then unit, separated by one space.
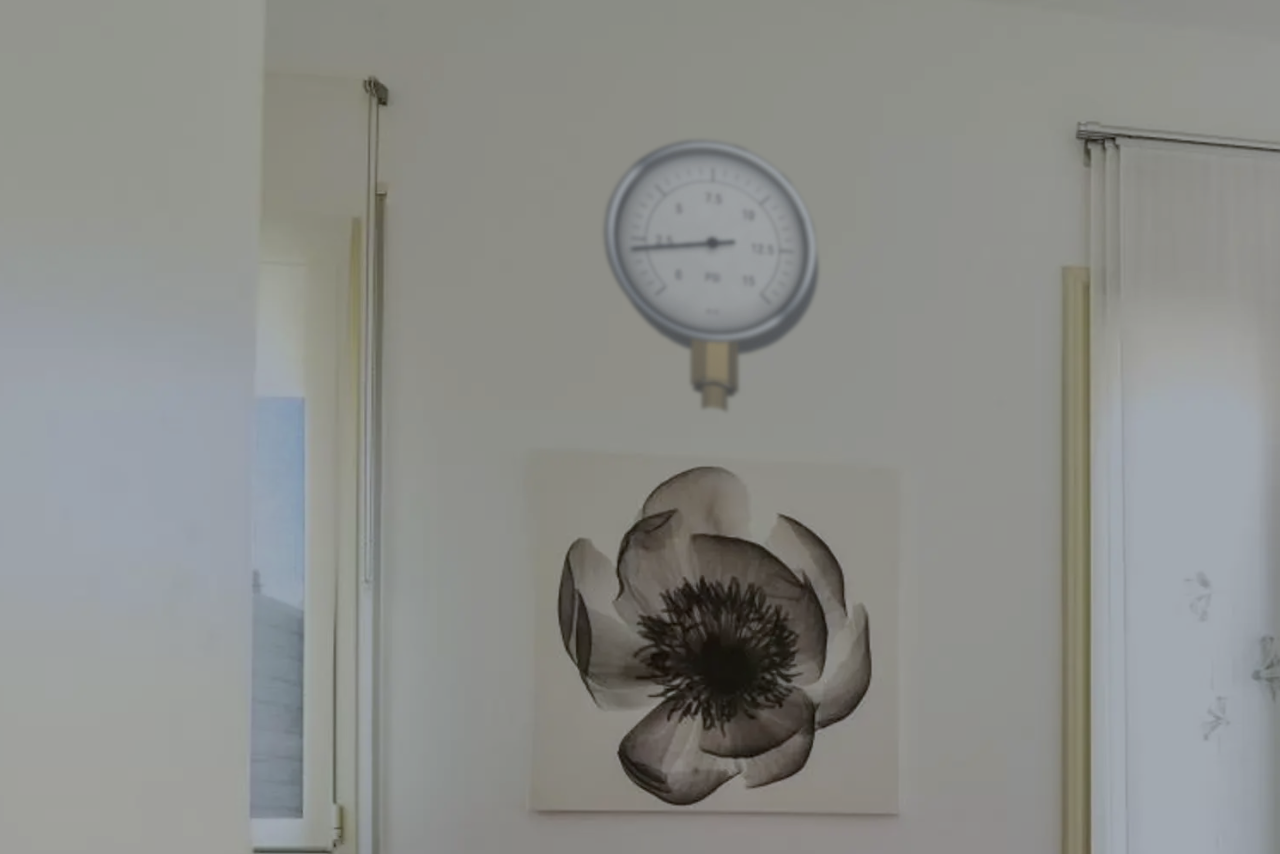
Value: 2 psi
